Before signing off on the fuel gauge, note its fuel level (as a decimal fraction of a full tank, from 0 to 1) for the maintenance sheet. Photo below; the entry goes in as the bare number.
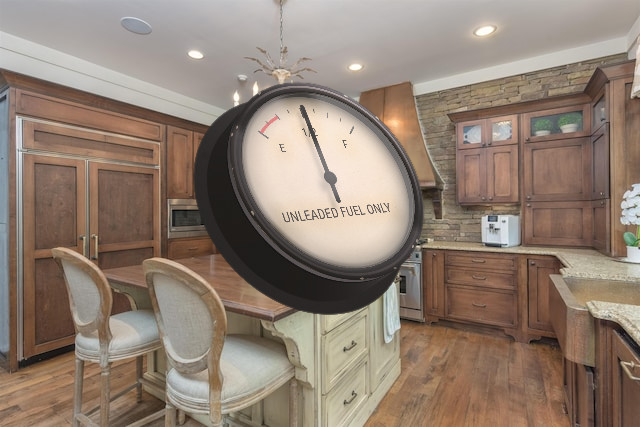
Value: 0.5
